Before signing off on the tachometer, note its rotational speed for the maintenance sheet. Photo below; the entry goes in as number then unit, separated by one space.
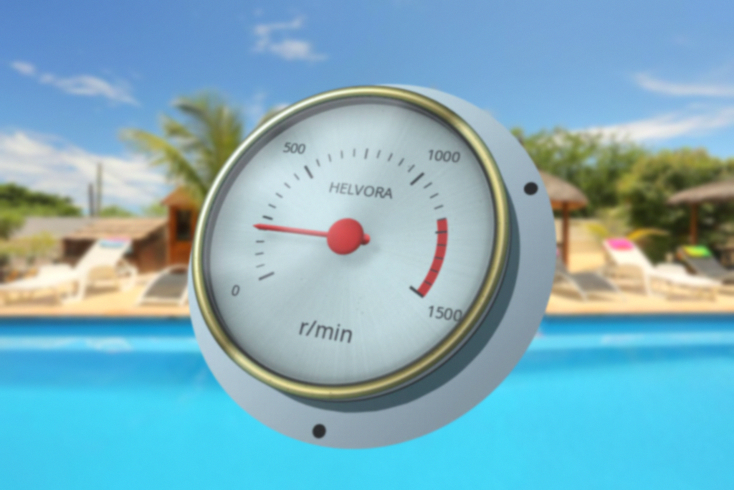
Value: 200 rpm
